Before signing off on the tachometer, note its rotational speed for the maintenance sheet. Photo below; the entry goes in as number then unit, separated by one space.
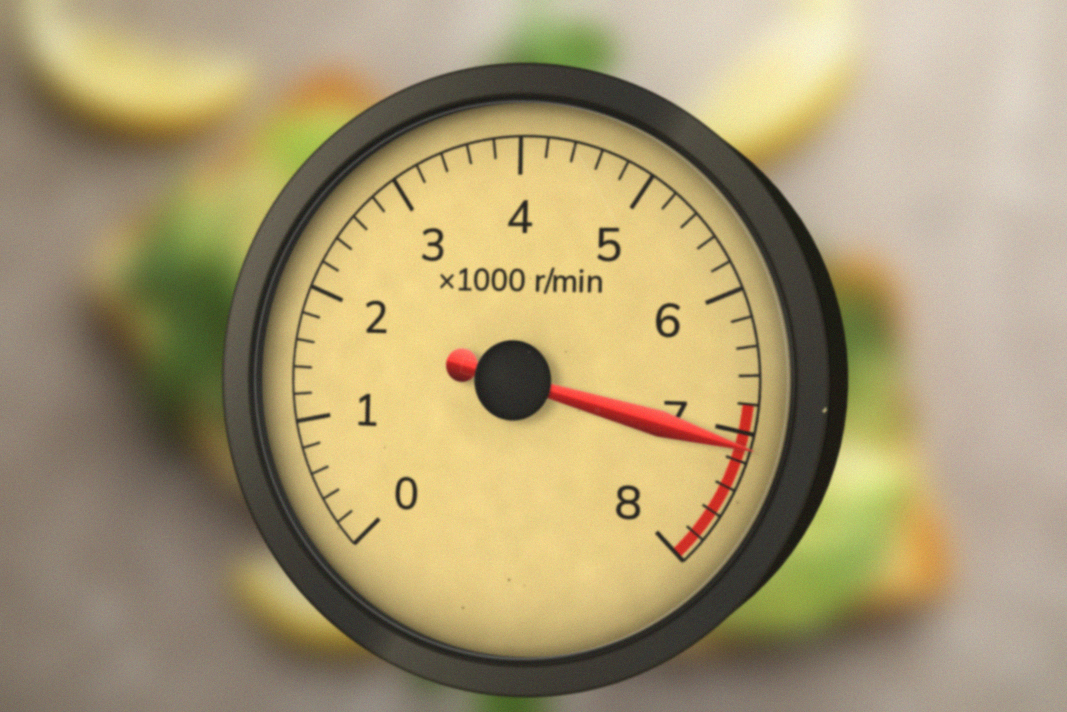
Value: 7100 rpm
